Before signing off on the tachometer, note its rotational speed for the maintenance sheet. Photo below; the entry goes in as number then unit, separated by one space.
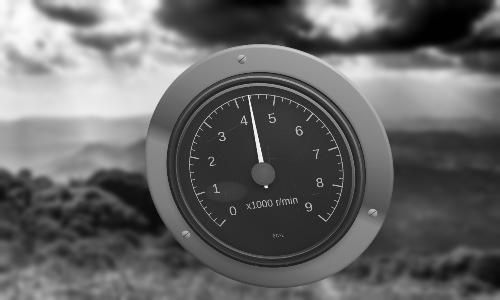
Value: 4400 rpm
